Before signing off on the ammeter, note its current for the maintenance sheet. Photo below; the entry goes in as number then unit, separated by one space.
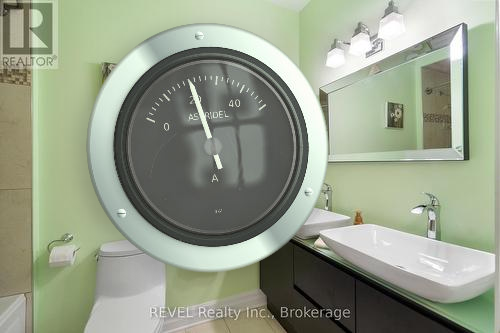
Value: 20 A
